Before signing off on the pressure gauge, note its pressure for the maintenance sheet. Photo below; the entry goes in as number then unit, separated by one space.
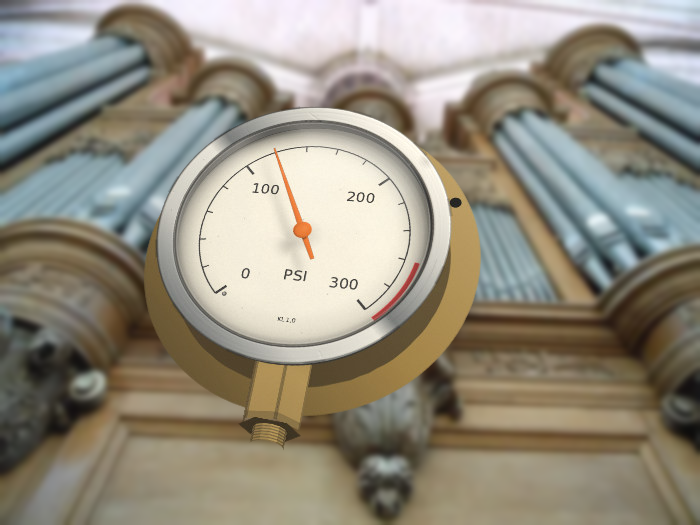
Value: 120 psi
